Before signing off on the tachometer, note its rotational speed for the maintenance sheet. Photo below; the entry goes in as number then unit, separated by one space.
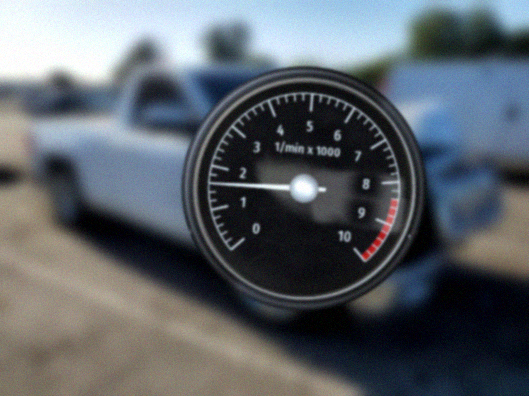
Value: 1600 rpm
